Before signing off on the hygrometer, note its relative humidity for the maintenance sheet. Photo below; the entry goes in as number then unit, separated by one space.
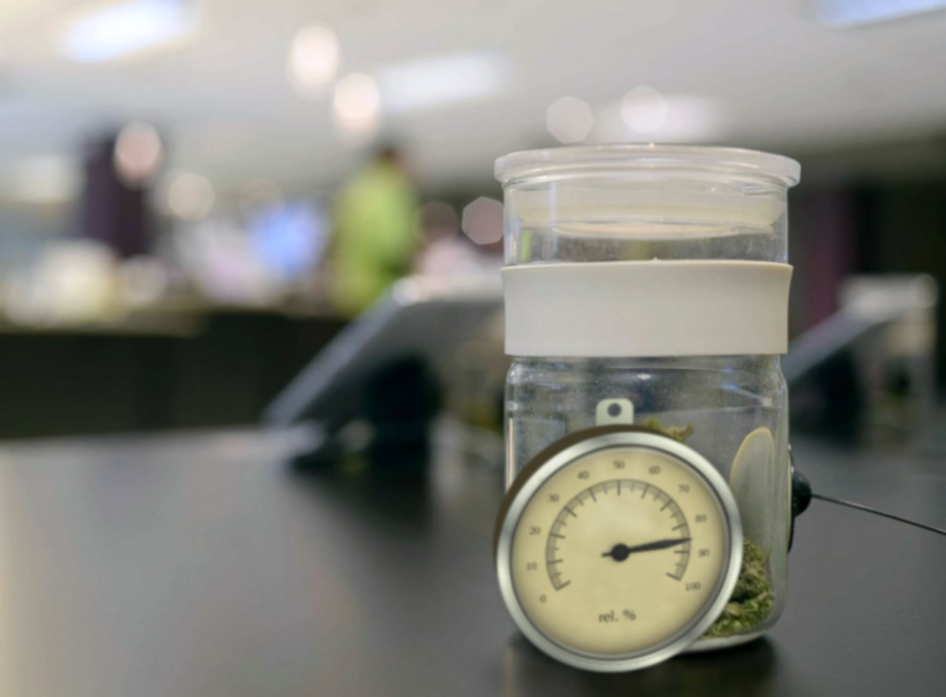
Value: 85 %
